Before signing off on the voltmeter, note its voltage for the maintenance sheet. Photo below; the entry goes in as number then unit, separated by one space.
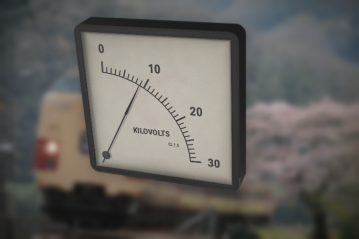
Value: 9 kV
